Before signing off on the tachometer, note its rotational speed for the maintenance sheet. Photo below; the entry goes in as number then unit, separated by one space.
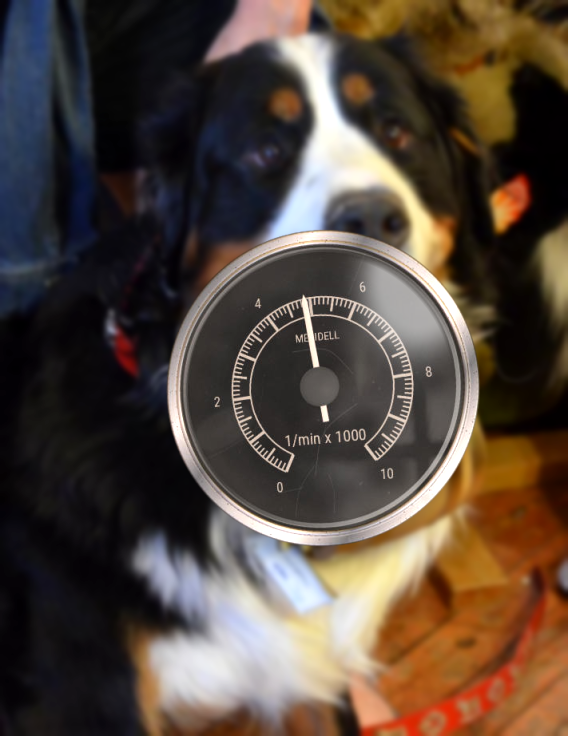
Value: 4900 rpm
